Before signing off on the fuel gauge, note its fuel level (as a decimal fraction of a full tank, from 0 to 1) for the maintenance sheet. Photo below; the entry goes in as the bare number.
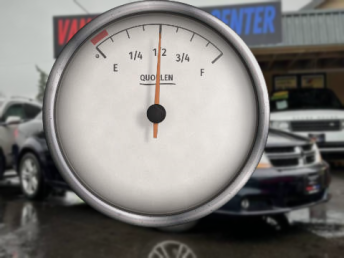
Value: 0.5
